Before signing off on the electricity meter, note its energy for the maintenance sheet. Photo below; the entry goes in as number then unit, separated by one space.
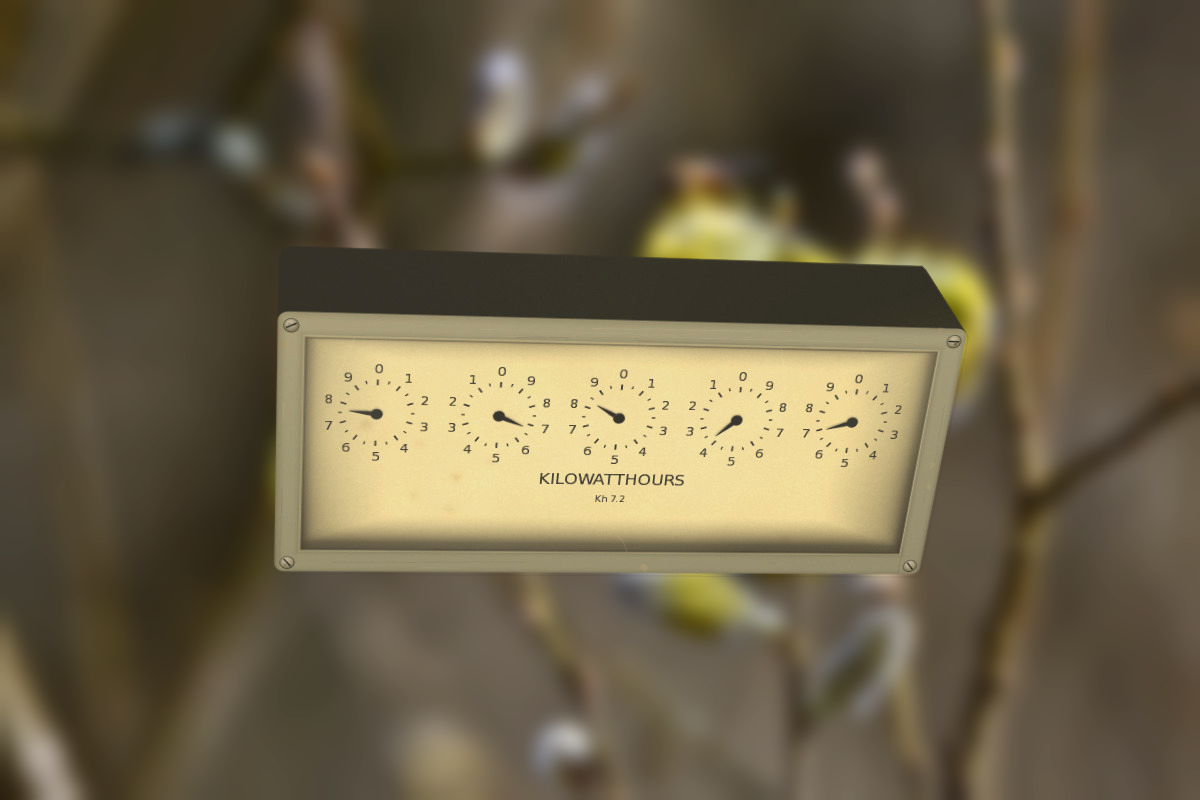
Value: 76837 kWh
